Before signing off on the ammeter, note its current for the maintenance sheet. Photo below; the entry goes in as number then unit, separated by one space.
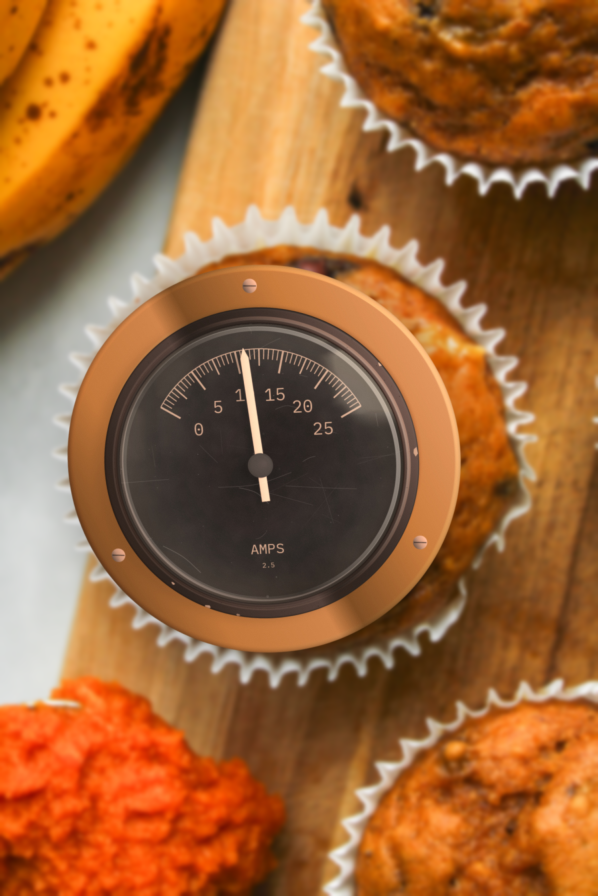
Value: 11 A
